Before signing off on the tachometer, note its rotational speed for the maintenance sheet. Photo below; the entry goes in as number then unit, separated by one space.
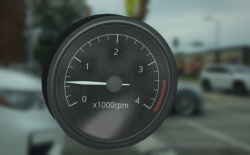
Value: 500 rpm
